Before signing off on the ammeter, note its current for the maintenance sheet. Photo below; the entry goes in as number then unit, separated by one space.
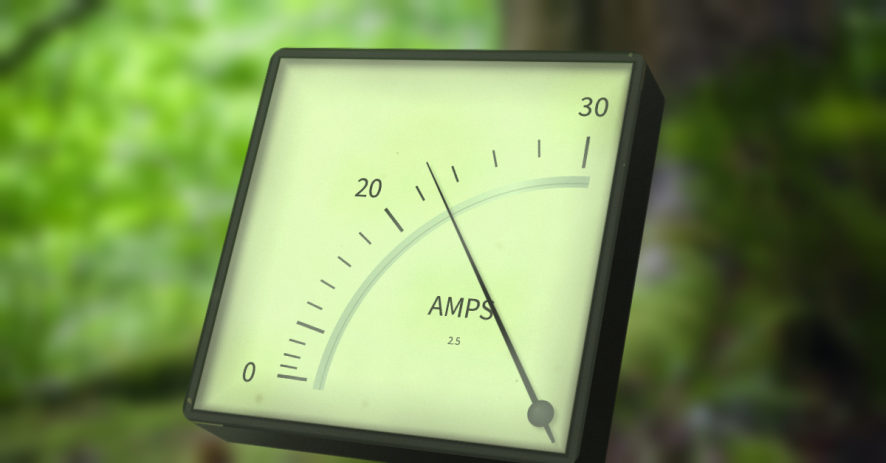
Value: 23 A
